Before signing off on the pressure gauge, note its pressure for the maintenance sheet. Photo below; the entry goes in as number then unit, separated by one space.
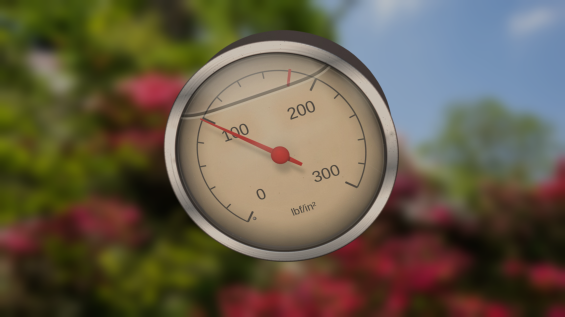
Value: 100 psi
